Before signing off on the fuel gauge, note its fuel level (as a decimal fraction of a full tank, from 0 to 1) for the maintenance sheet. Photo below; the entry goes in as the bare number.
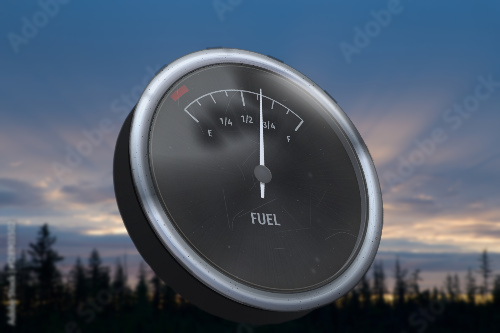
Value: 0.625
